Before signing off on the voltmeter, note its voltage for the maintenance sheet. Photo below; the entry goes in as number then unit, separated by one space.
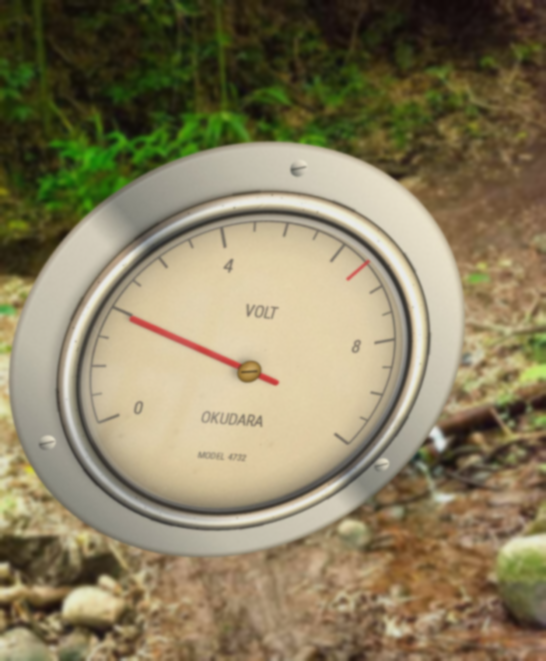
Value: 2 V
